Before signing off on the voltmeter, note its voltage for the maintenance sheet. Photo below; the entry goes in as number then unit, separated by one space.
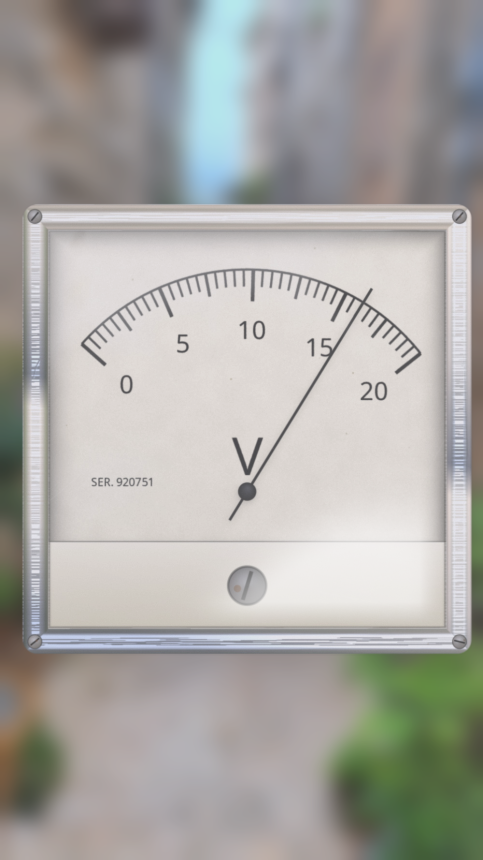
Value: 16 V
